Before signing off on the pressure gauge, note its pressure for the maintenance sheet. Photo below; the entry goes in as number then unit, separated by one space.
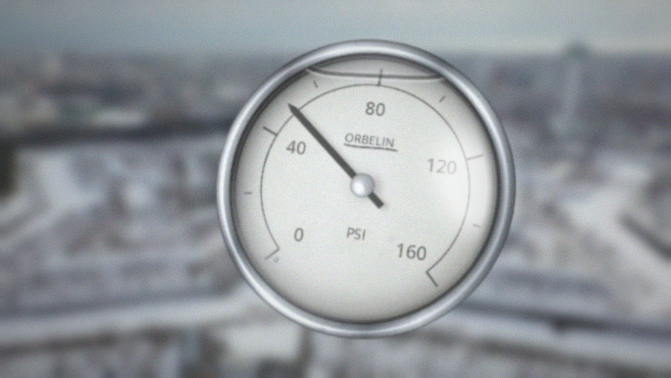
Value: 50 psi
